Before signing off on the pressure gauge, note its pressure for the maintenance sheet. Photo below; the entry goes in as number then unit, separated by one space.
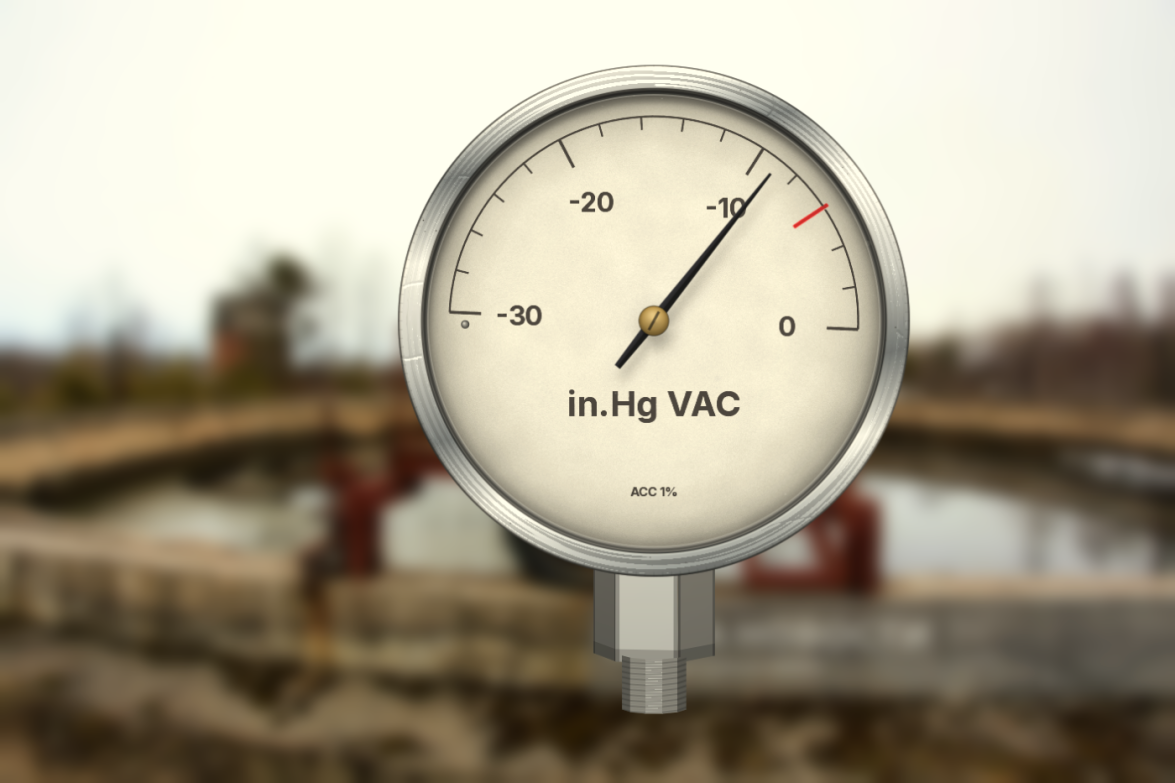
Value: -9 inHg
